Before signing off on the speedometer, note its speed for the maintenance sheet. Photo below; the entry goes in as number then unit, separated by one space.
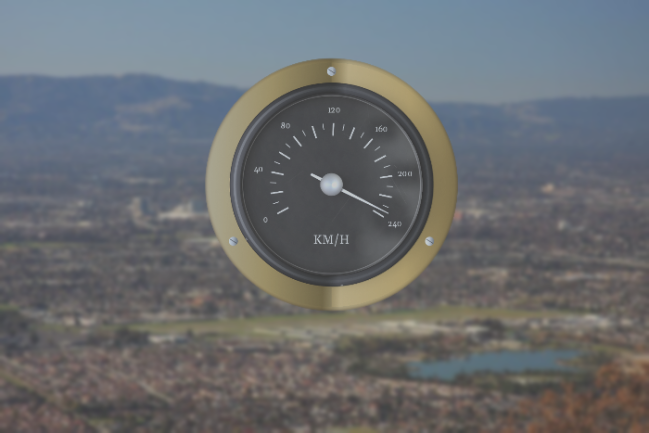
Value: 235 km/h
